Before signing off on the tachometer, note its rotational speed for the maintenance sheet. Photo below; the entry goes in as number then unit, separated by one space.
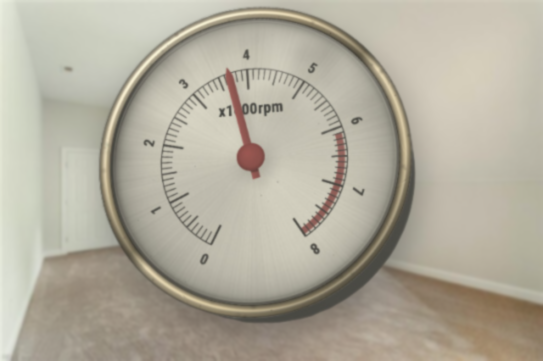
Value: 3700 rpm
